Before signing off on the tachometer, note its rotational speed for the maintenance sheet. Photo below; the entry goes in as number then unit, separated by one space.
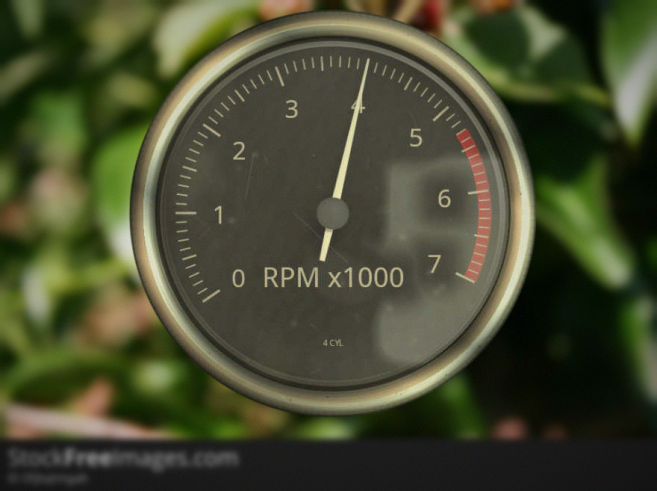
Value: 4000 rpm
